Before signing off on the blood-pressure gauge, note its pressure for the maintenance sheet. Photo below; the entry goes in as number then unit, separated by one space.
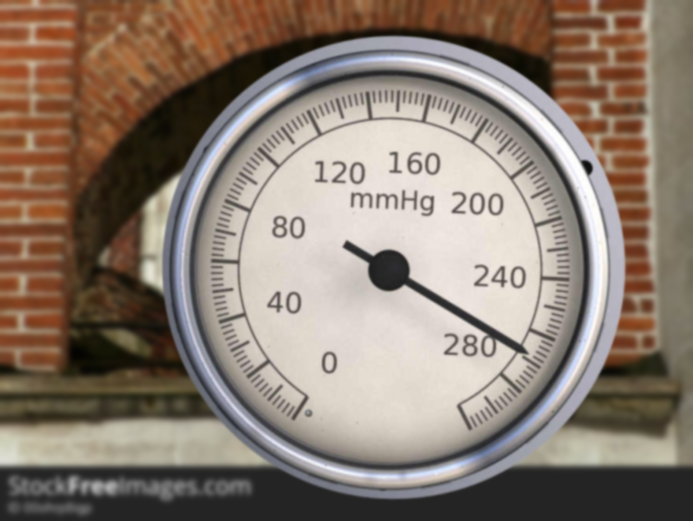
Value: 268 mmHg
